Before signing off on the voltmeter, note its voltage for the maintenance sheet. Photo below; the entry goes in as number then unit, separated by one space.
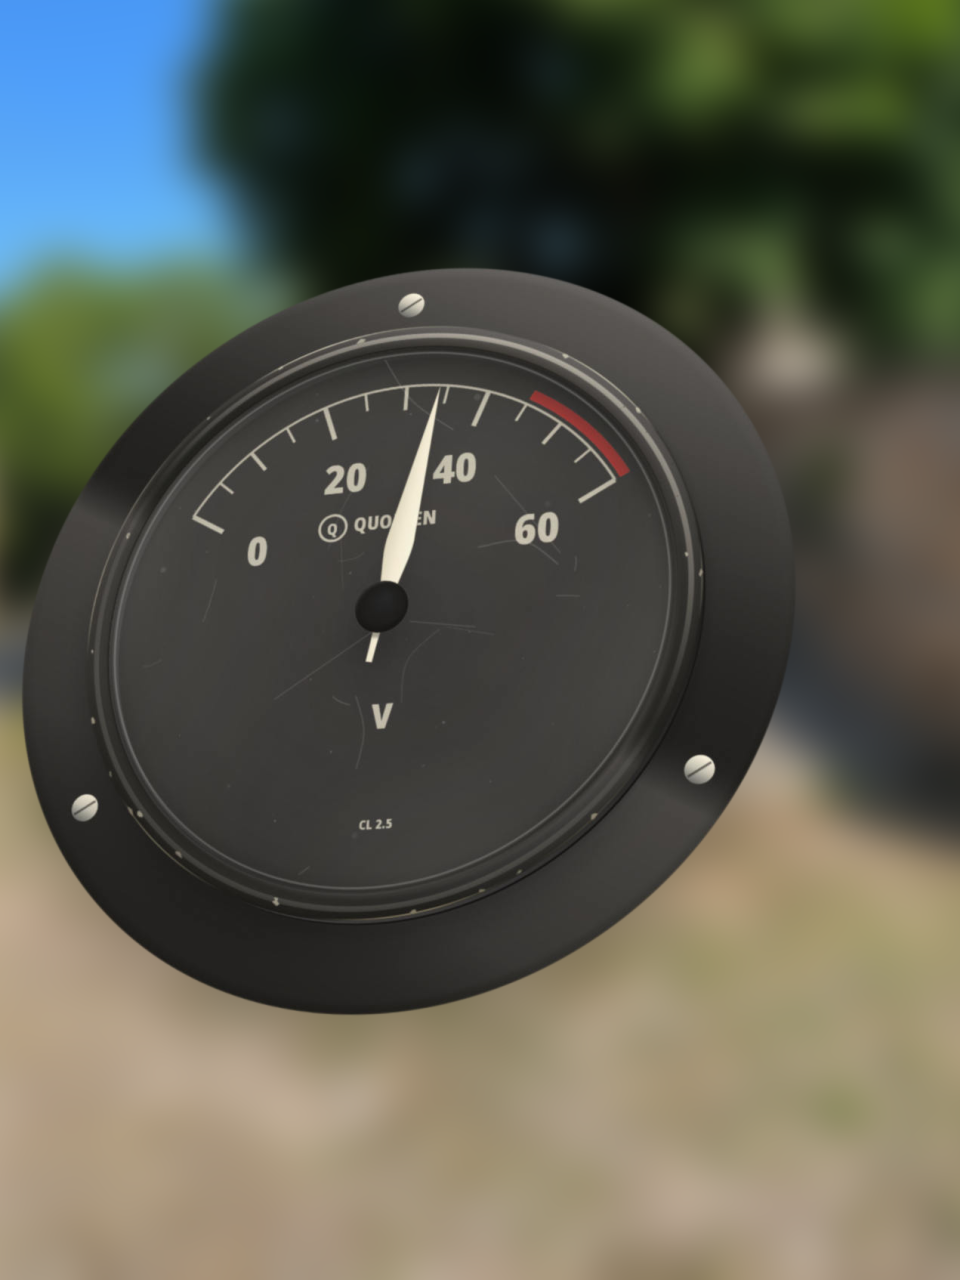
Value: 35 V
